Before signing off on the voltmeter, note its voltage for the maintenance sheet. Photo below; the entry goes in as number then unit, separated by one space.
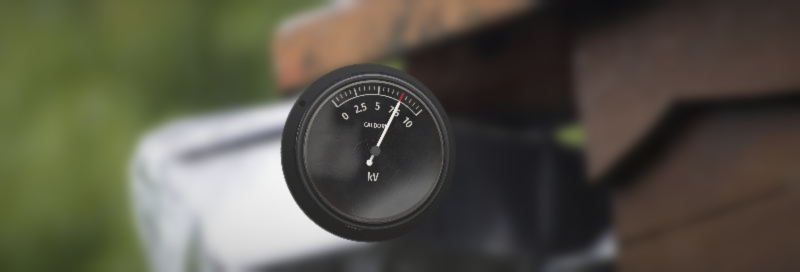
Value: 7.5 kV
